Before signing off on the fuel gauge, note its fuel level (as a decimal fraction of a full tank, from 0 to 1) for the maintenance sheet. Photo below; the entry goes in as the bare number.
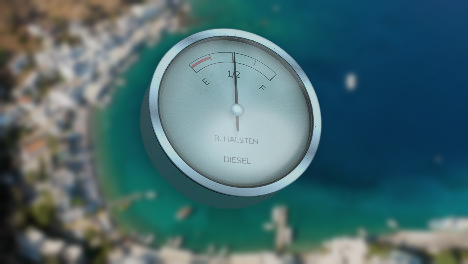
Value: 0.5
